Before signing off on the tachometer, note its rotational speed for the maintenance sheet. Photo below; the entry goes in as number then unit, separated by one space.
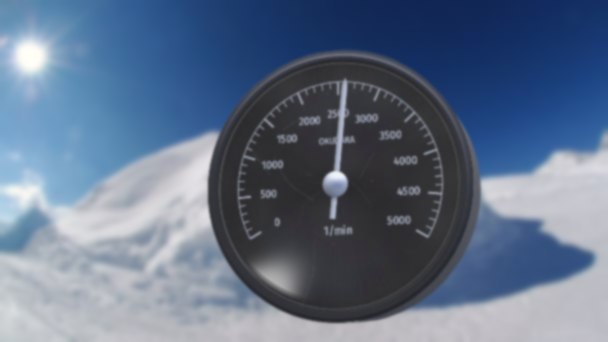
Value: 2600 rpm
